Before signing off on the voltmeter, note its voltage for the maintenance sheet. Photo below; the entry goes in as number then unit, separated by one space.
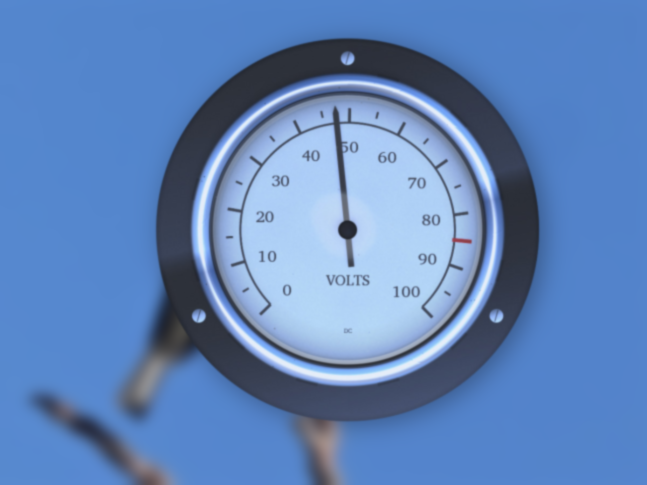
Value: 47.5 V
